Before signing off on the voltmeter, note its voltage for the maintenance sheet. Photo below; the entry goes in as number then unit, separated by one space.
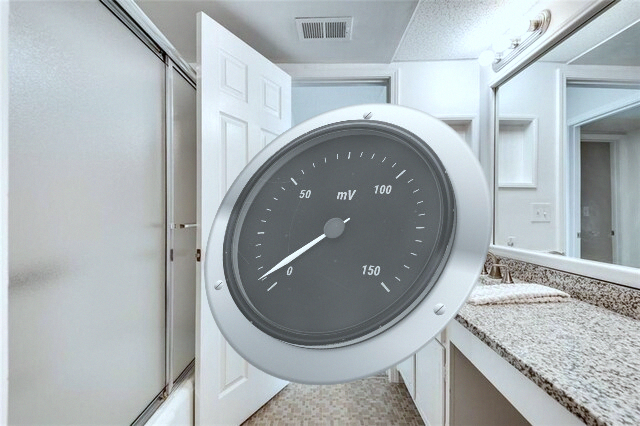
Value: 5 mV
